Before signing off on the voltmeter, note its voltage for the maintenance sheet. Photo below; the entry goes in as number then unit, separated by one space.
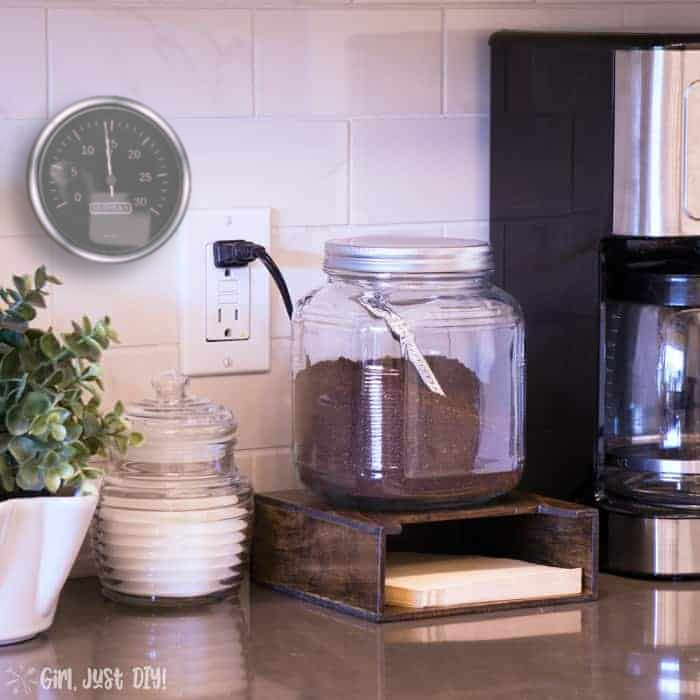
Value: 14 V
